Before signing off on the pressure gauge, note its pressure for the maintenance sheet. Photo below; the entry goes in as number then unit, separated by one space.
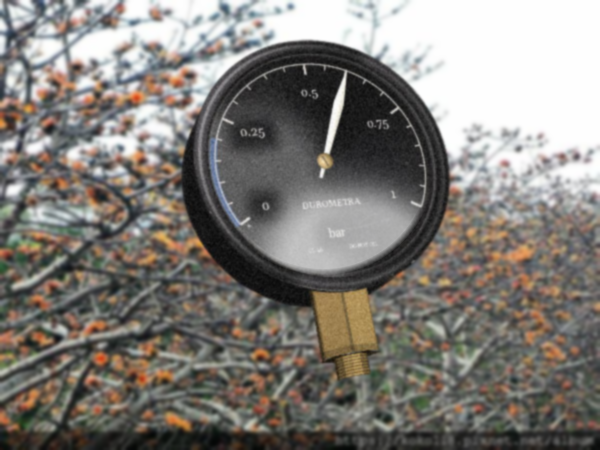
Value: 0.6 bar
